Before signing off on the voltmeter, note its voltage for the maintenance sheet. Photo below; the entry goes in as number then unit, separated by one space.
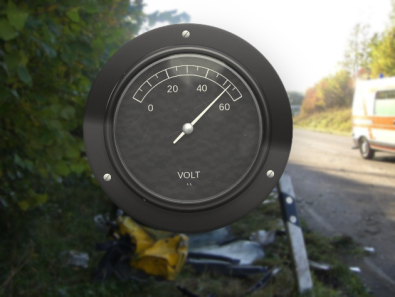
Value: 52.5 V
